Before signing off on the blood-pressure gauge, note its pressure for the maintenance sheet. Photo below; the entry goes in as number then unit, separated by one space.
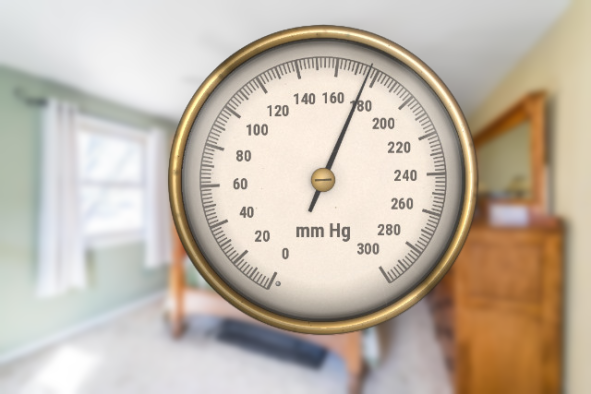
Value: 176 mmHg
